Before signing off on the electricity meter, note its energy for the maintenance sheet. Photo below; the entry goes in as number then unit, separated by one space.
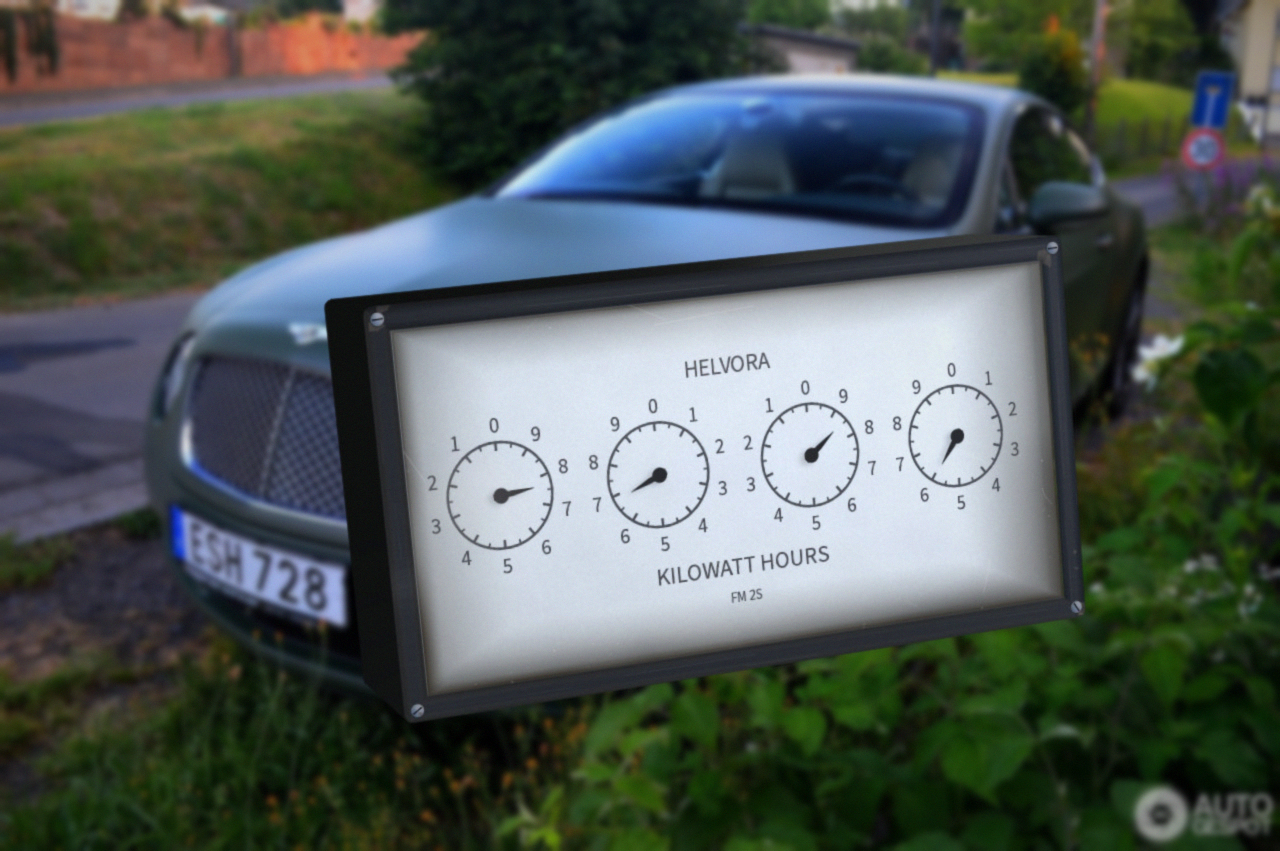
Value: 7686 kWh
